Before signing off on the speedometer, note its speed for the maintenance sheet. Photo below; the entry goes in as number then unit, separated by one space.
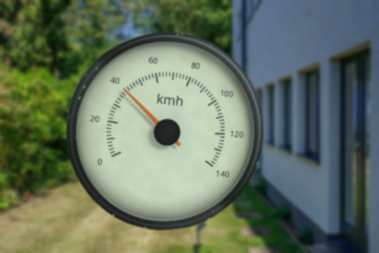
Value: 40 km/h
